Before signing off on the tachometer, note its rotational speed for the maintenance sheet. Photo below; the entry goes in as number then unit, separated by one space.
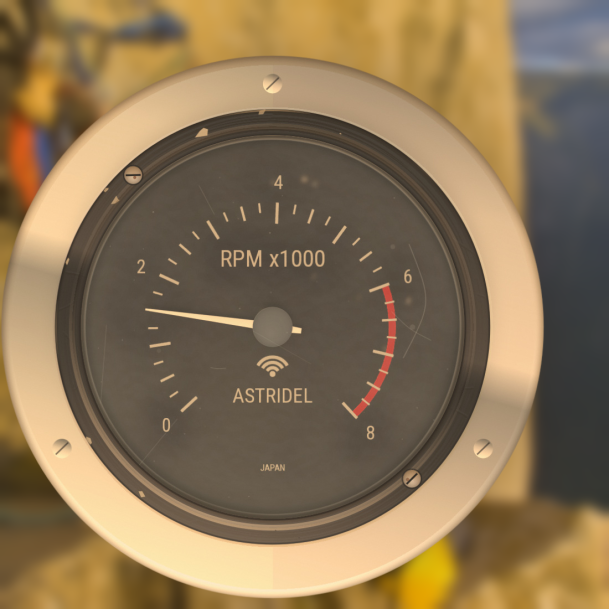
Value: 1500 rpm
